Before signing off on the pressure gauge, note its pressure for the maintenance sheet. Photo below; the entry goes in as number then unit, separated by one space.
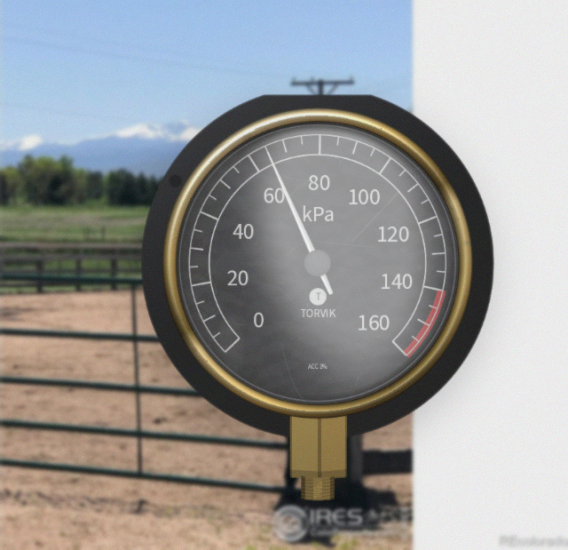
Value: 65 kPa
